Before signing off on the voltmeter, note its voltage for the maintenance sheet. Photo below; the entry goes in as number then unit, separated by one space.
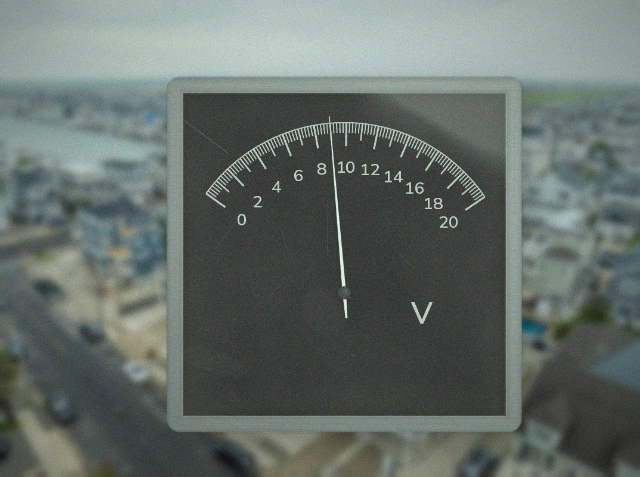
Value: 9 V
